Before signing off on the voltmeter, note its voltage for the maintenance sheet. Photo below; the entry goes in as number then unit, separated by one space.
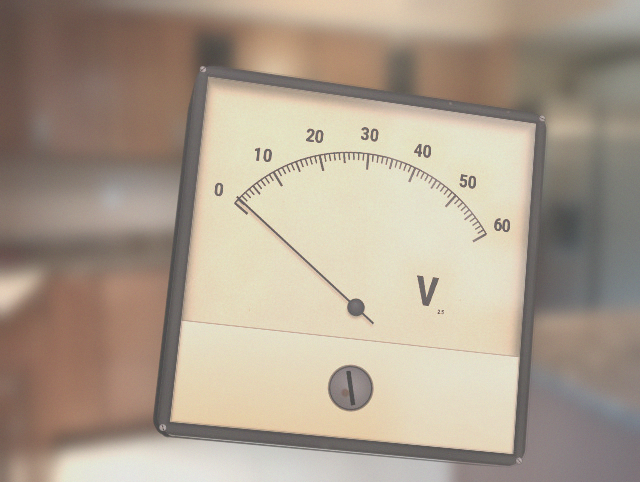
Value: 1 V
